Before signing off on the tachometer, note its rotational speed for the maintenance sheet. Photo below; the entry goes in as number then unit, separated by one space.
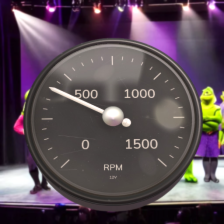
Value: 400 rpm
